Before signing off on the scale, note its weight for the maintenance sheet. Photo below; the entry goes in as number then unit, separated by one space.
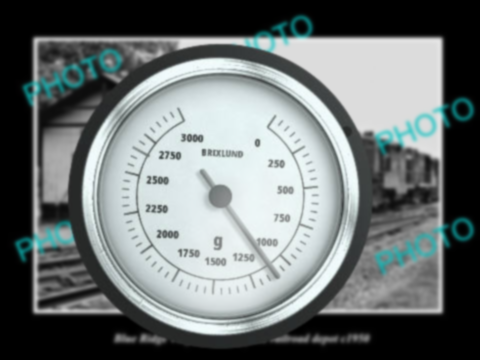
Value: 1100 g
